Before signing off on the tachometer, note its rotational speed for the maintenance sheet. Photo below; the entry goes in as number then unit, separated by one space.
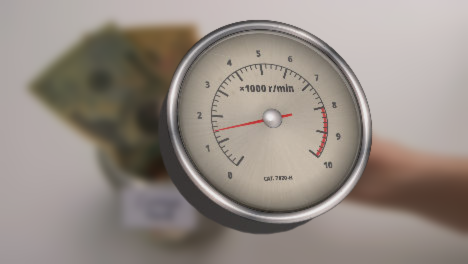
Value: 1400 rpm
